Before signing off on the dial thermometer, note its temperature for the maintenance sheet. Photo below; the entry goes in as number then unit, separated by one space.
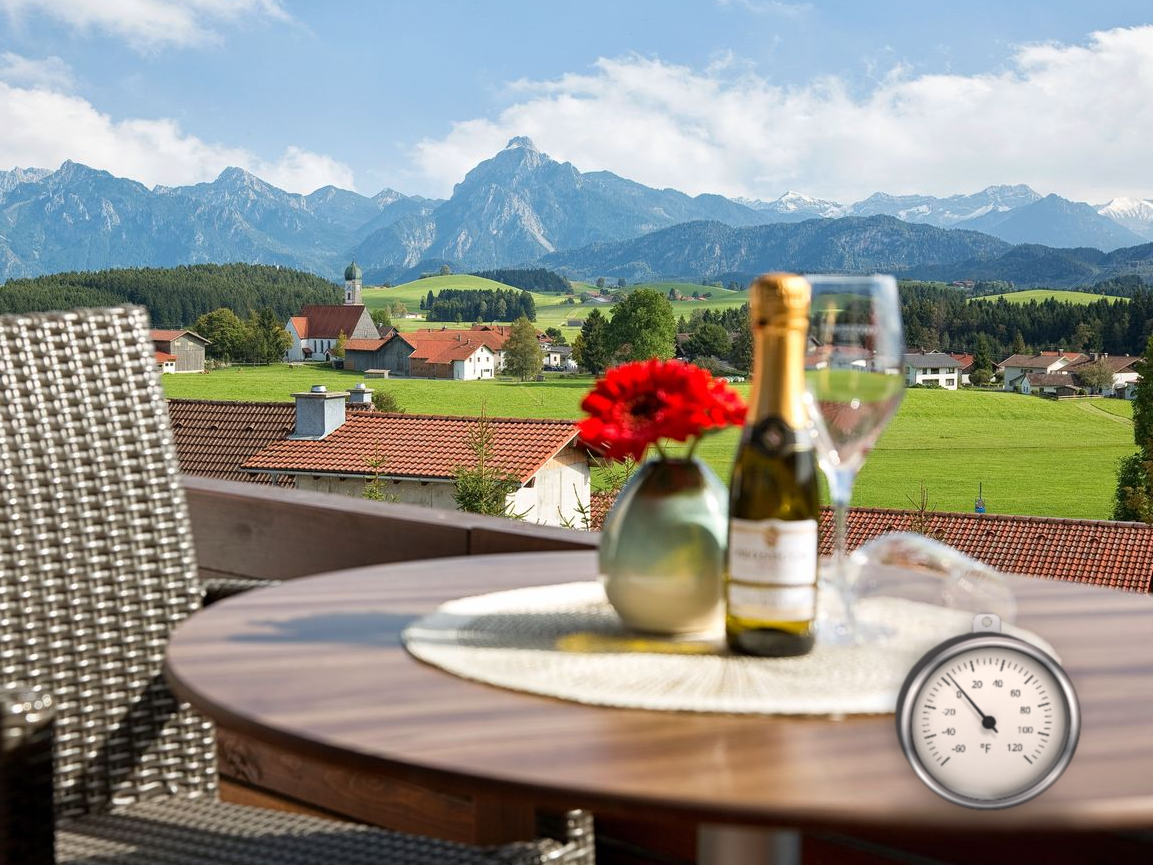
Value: 4 °F
